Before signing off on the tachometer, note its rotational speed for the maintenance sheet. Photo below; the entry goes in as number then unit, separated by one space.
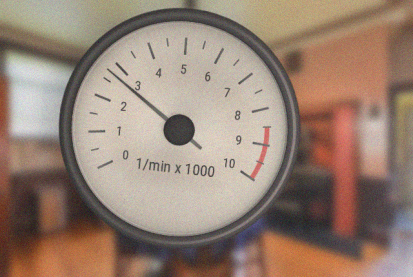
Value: 2750 rpm
